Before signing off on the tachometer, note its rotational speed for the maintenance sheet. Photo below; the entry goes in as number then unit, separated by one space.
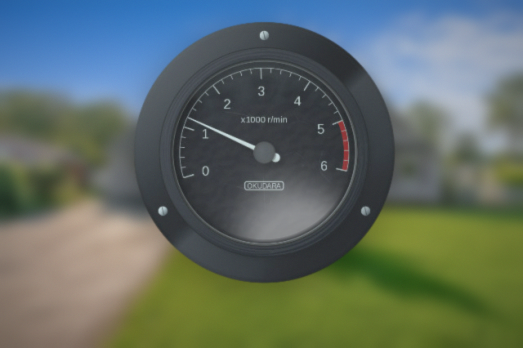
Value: 1200 rpm
